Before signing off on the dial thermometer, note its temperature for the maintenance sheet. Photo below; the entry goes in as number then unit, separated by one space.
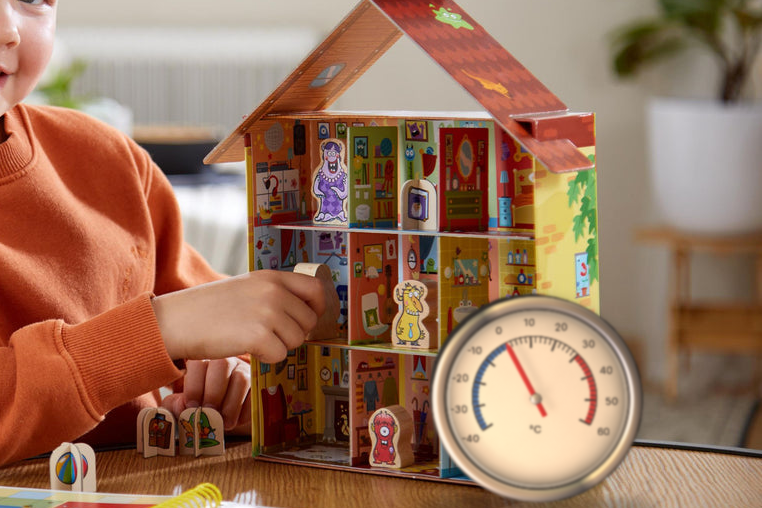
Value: 0 °C
